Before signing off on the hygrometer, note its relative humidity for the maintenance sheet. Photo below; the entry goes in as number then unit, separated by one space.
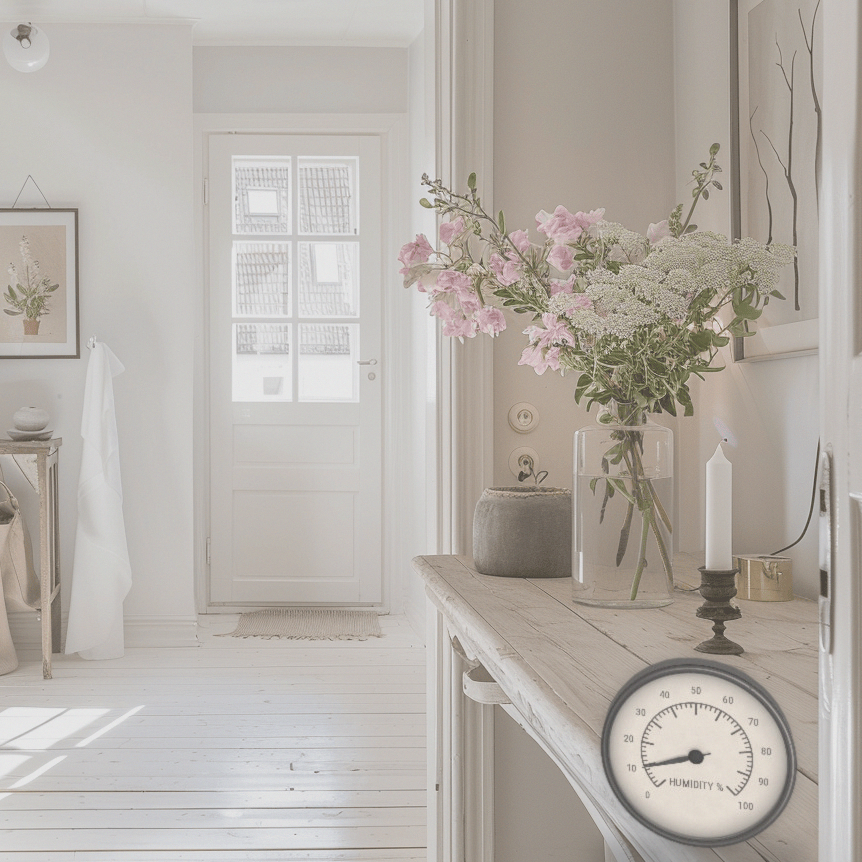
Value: 10 %
